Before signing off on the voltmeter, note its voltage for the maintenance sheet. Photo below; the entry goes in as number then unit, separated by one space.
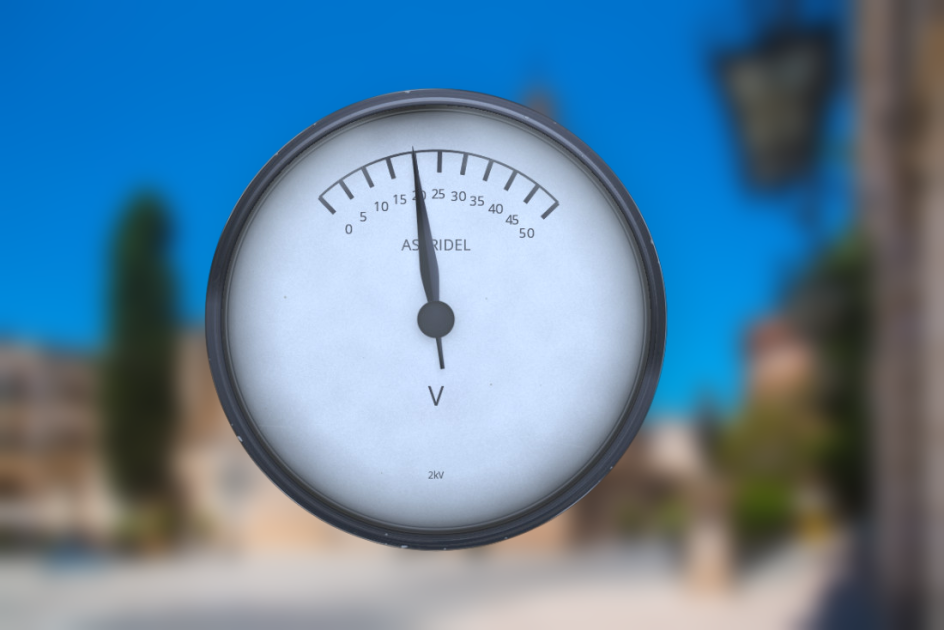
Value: 20 V
